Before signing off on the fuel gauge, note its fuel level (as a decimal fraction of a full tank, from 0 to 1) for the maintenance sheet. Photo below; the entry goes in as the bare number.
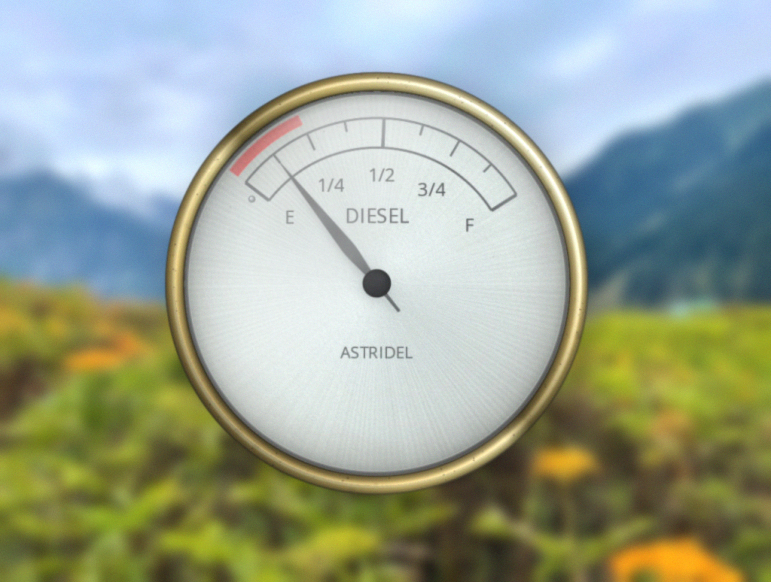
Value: 0.125
